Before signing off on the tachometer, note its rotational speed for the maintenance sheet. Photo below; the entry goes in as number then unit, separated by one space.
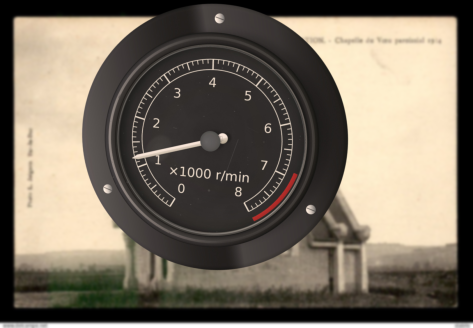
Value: 1200 rpm
